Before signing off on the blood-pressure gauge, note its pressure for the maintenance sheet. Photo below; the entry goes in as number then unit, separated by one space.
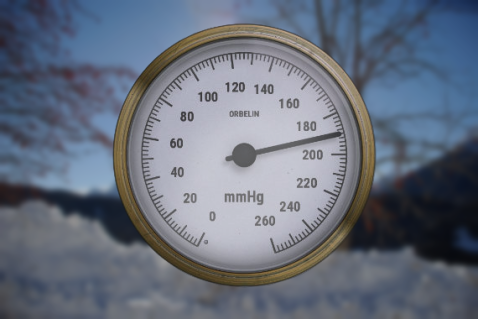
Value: 190 mmHg
